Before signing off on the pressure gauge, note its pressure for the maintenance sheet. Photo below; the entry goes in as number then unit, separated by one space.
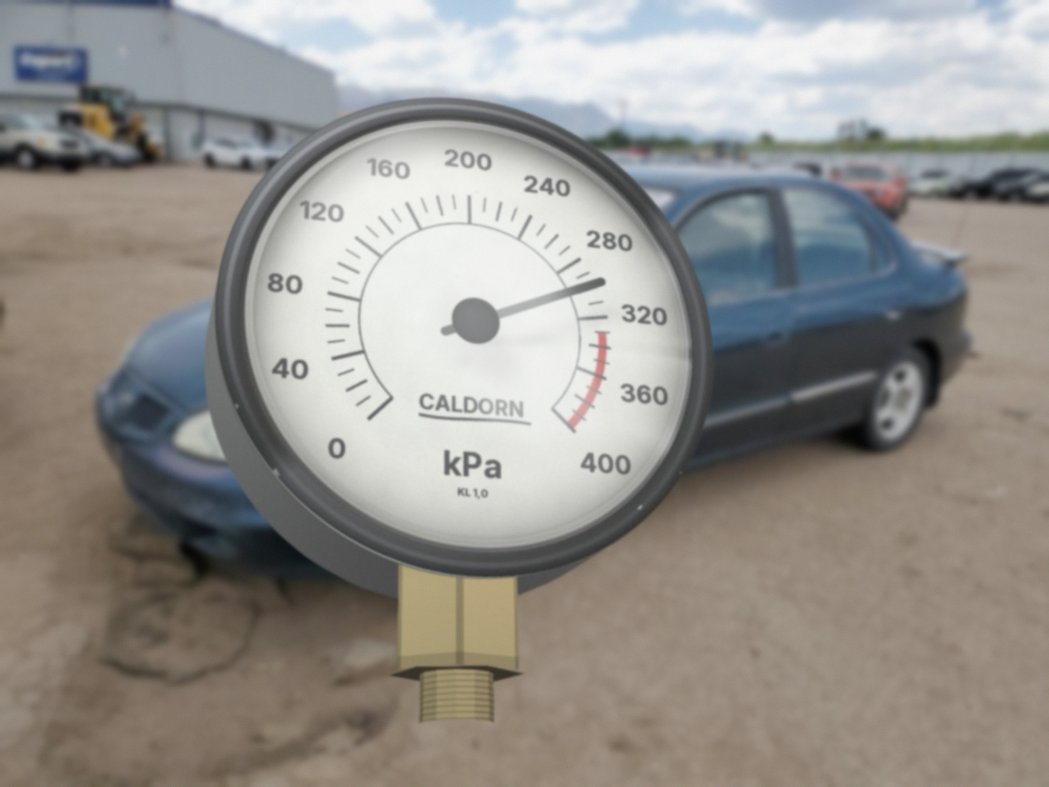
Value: 300 kPa
